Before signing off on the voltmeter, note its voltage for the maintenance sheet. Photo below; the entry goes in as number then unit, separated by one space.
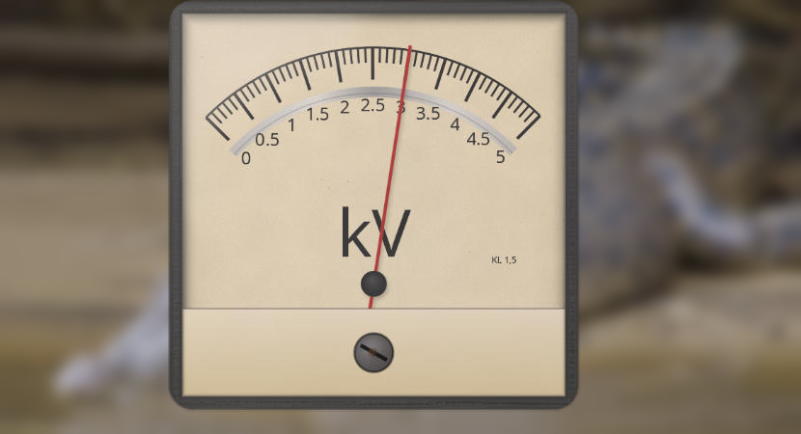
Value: 3 kV
